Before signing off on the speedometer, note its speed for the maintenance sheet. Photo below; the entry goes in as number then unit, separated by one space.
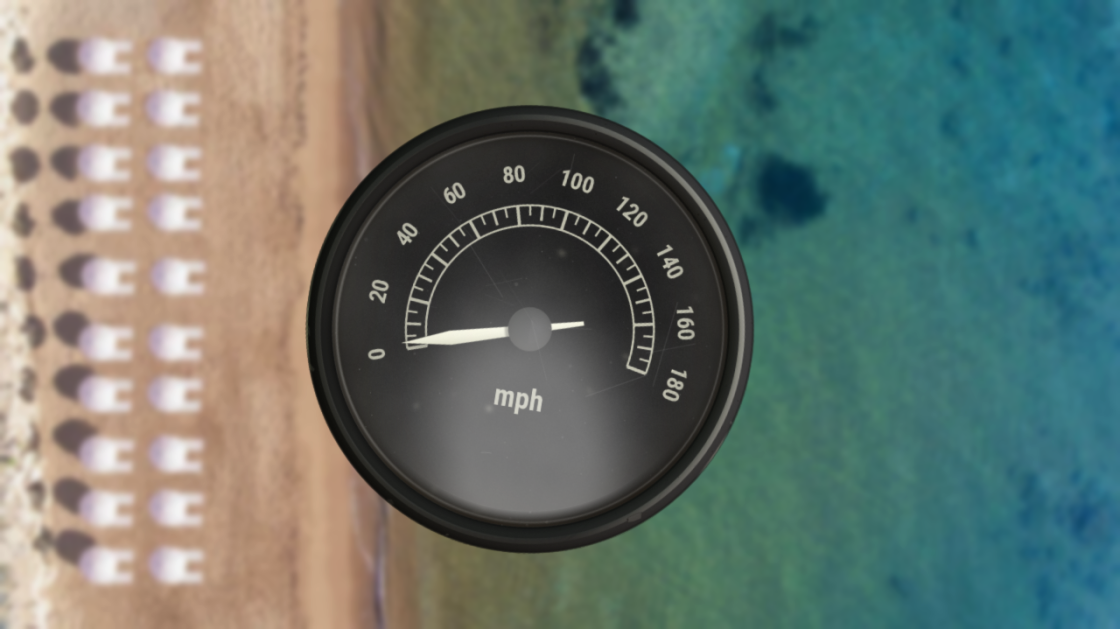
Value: 2.5 mph
